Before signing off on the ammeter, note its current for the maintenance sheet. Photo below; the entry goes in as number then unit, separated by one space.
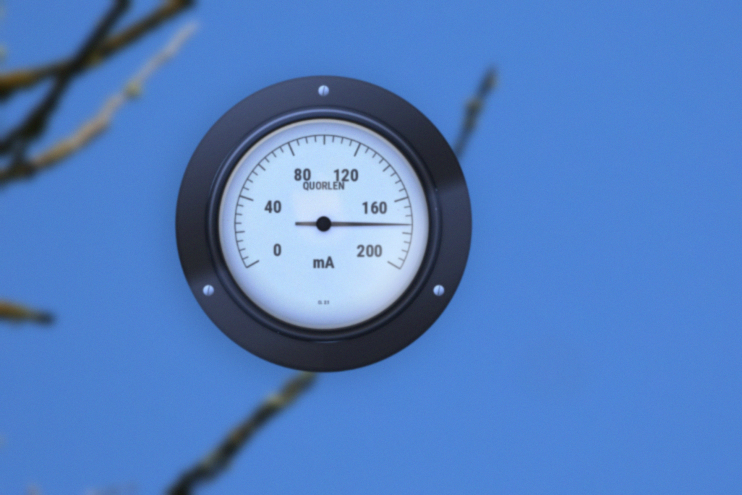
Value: 175 mA
